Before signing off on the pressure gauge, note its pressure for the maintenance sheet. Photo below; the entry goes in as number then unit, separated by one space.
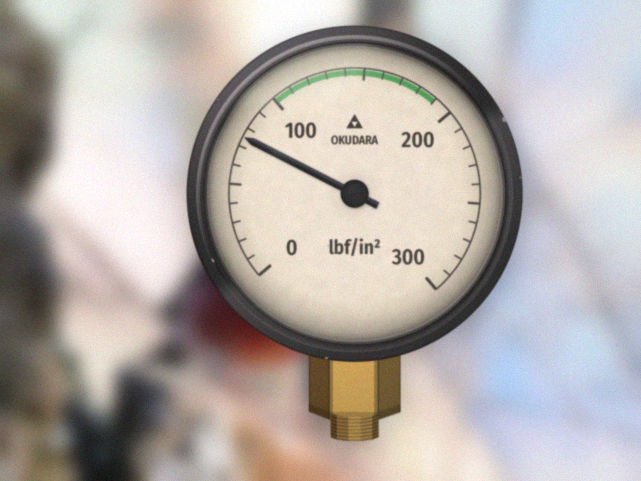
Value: 75 psi
